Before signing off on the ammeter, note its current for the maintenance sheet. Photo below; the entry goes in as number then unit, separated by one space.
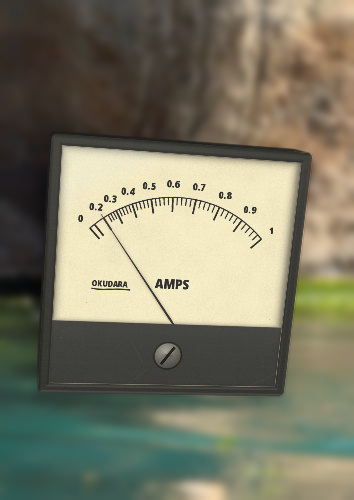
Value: 0.2 A
